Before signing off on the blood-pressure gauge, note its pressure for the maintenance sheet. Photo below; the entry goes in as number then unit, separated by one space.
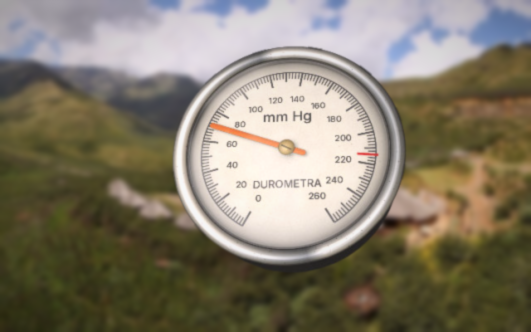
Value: 70 mmHg
